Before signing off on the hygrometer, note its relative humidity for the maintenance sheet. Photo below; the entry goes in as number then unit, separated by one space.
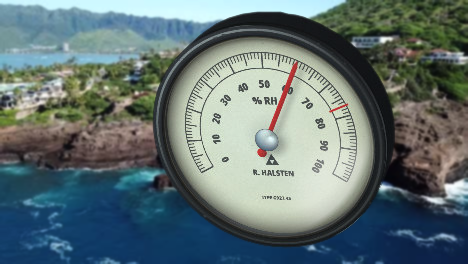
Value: 60 %
